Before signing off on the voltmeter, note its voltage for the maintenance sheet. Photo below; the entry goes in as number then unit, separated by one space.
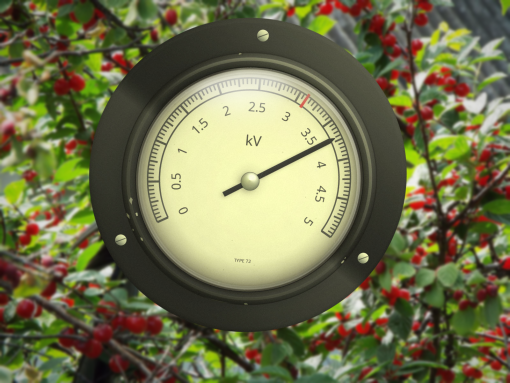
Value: 3.7 kV
